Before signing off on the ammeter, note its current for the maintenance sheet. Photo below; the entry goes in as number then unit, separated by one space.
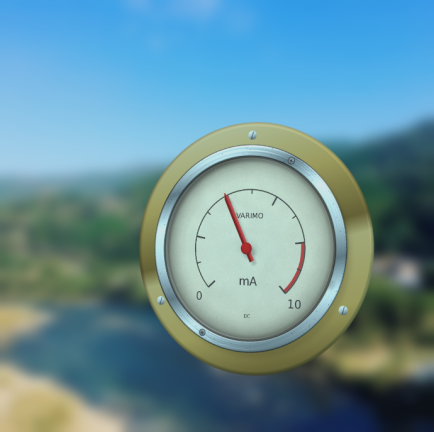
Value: 4 mA
